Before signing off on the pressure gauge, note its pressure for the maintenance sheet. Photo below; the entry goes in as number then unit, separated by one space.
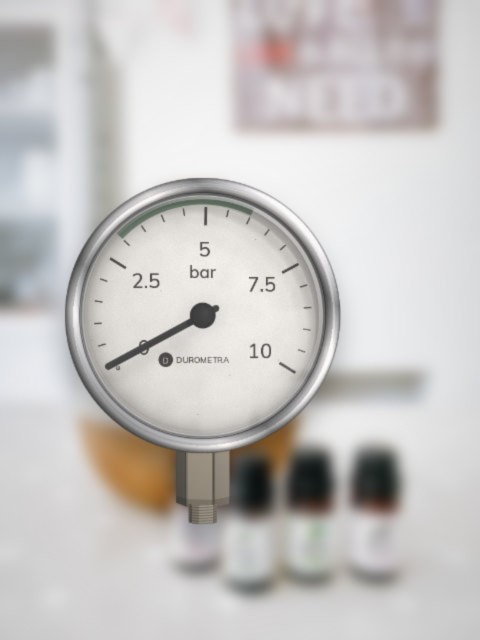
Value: 0 bar
